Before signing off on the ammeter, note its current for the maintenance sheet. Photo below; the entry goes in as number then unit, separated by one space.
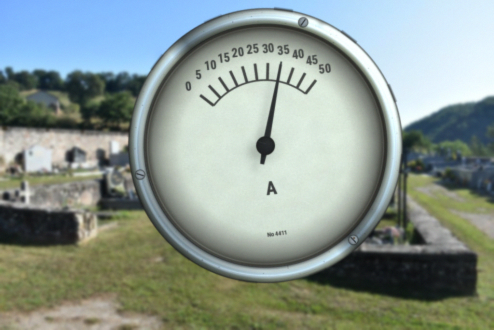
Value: 35 A
